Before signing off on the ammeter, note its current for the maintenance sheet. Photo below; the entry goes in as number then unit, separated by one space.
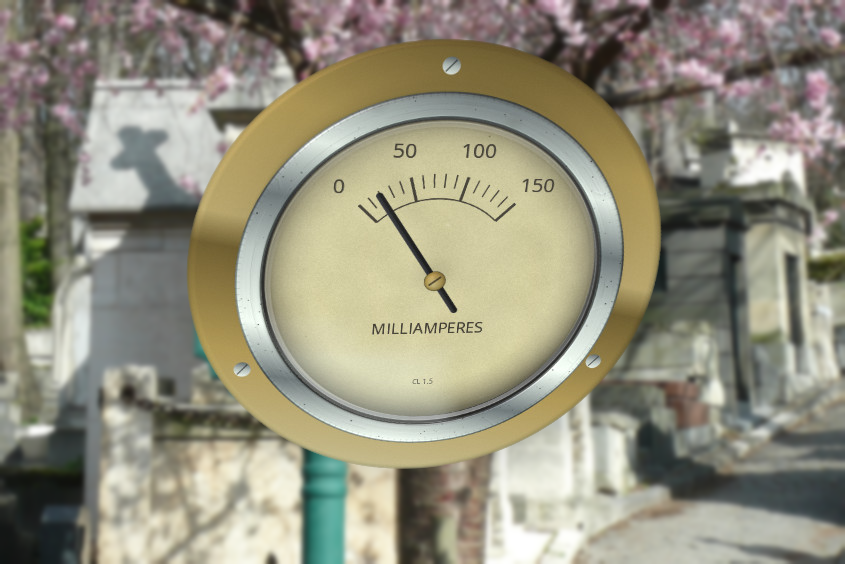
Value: 20 mA
